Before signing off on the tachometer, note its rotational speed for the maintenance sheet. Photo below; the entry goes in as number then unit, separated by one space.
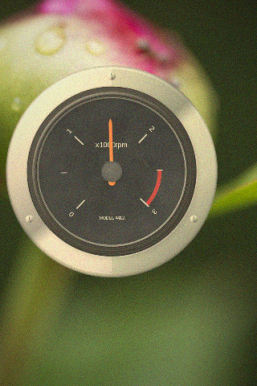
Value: 1500 rpm
